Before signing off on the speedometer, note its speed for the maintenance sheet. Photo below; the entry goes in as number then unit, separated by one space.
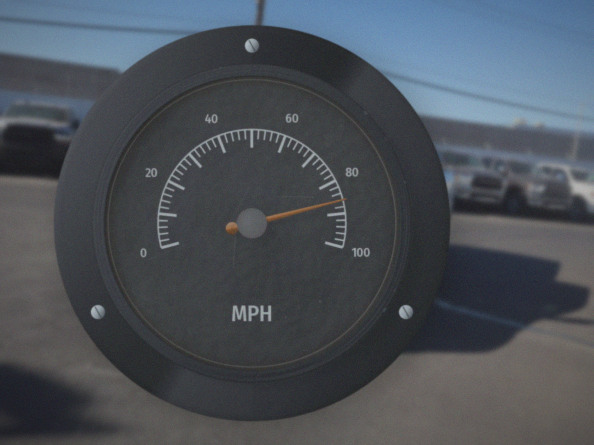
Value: 86 mph
